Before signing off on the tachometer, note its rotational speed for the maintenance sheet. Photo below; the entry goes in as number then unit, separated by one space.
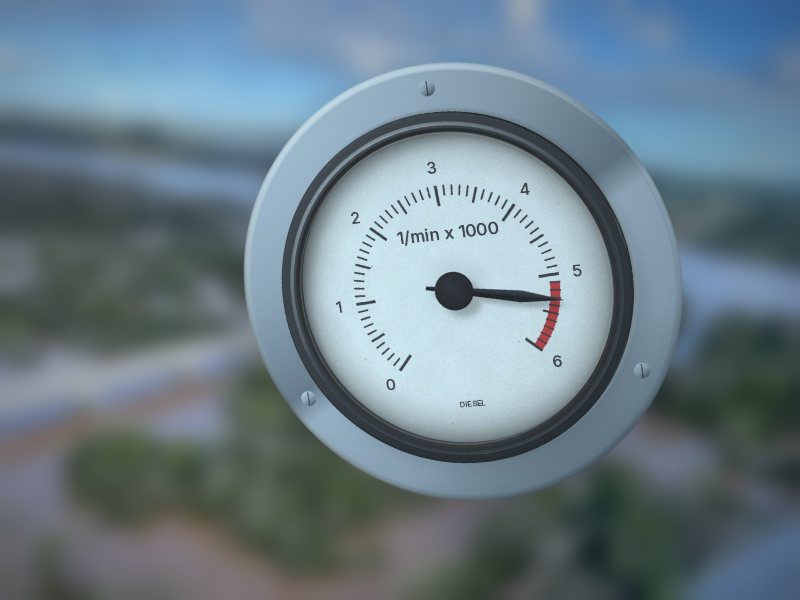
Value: 5300 rpm
